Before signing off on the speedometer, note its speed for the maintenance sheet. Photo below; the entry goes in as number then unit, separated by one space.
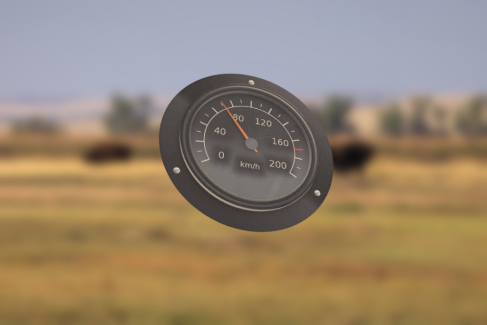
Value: 70 km/h
